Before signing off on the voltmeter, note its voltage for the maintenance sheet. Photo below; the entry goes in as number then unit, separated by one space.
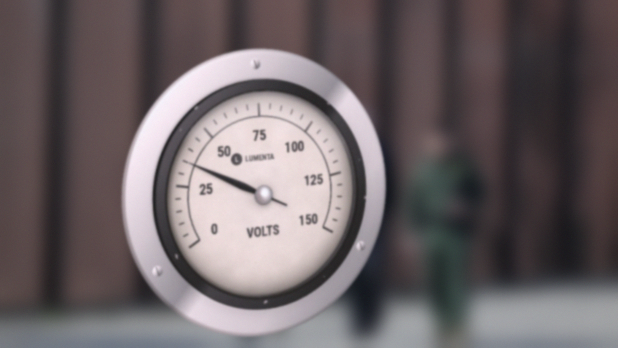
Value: 35 V
